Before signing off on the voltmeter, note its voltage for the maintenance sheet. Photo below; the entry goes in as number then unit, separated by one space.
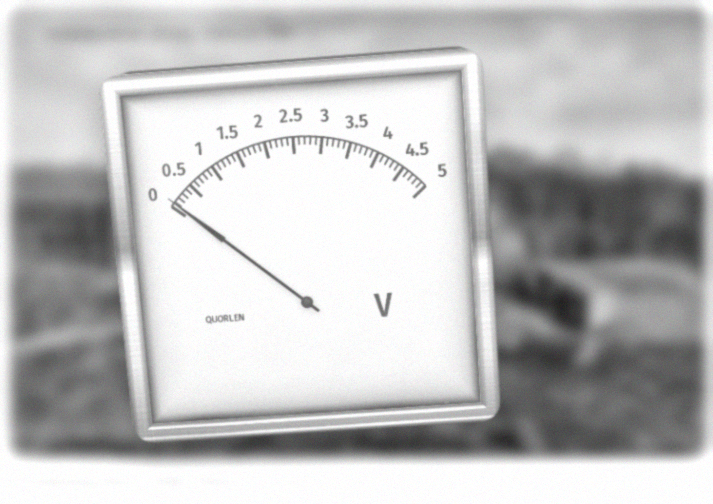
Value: 0.1 V
